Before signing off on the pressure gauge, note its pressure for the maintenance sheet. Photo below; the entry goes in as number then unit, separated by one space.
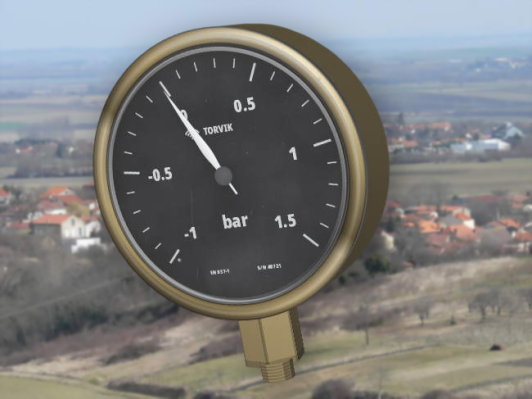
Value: 0 bar
